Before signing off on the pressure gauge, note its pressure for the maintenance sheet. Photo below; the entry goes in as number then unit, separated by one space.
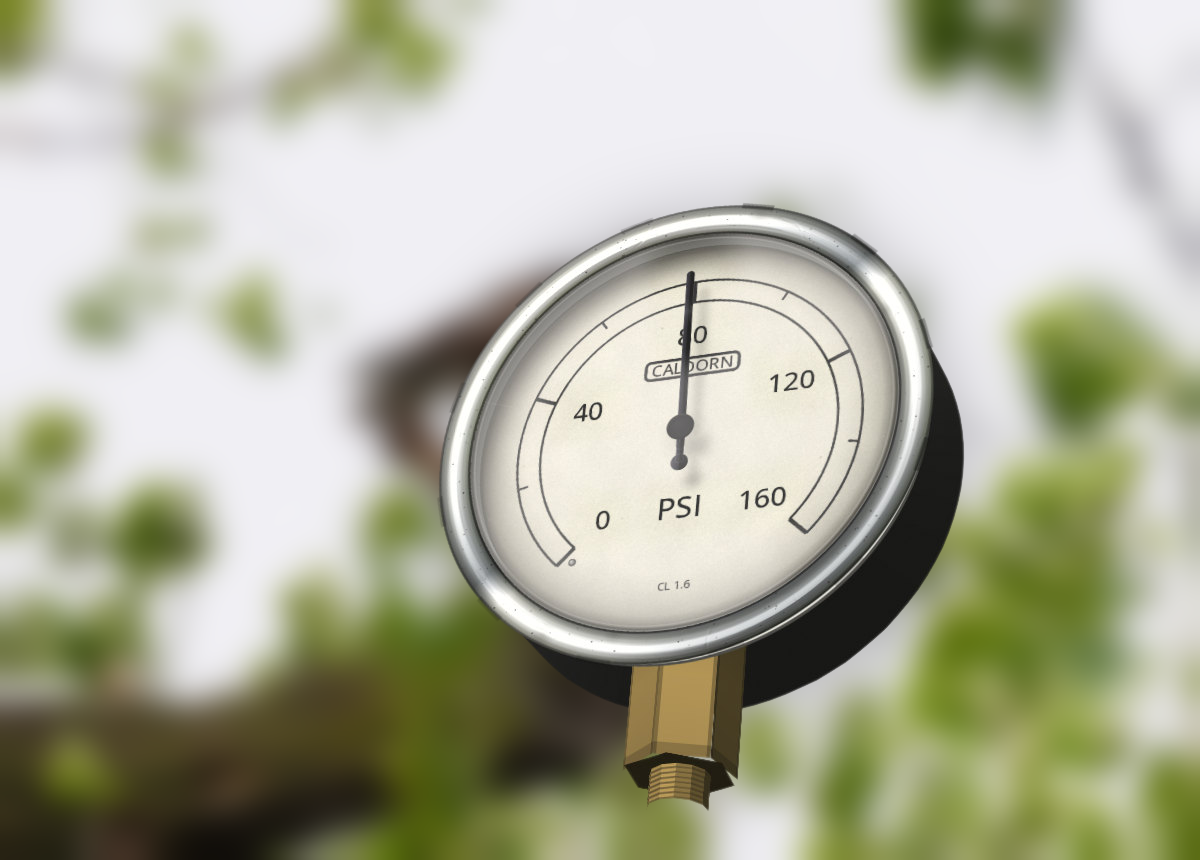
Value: 80 psi
